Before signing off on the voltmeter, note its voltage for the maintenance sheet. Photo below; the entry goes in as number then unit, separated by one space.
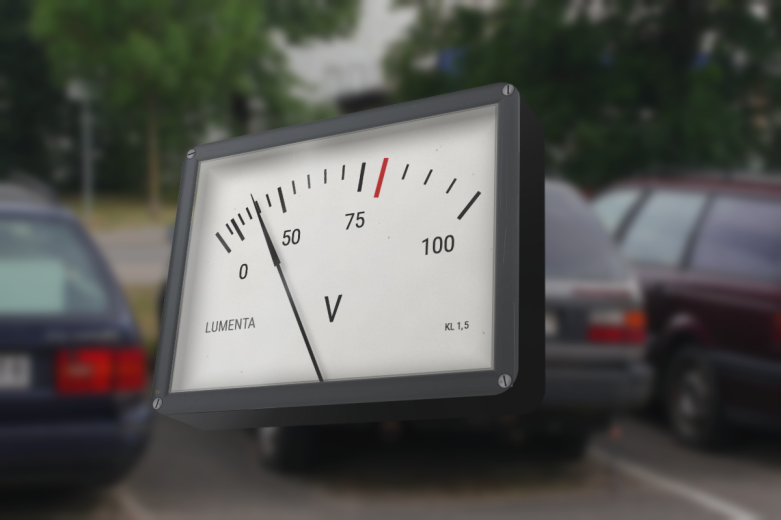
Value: 40 V
